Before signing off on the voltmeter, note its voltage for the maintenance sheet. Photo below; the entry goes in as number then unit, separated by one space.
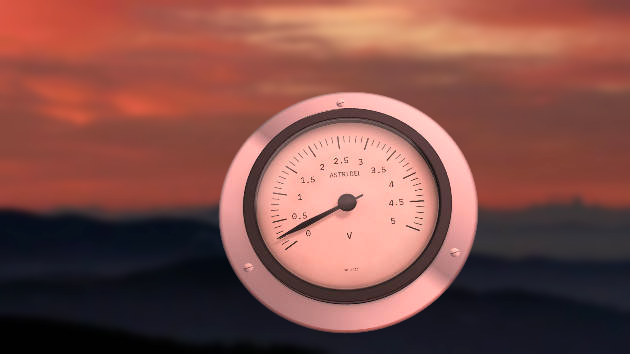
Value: 0.2 V
